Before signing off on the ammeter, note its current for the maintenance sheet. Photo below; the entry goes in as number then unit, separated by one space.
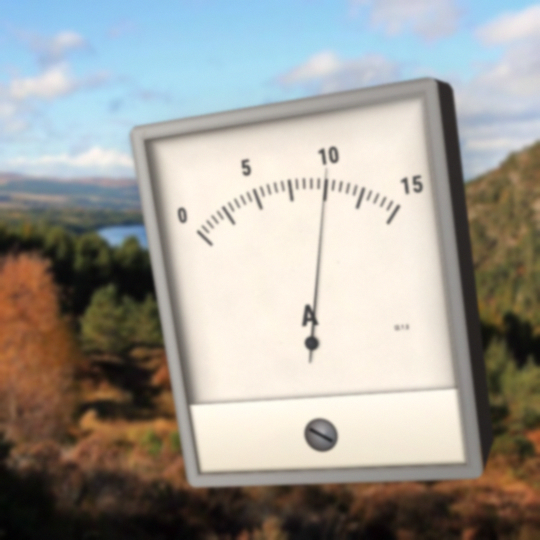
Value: 10 A
